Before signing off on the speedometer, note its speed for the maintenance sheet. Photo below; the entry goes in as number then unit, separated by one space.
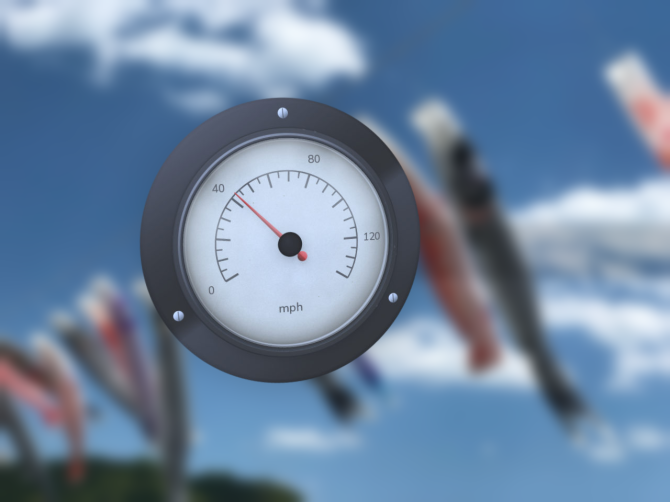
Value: 42.5 mph
